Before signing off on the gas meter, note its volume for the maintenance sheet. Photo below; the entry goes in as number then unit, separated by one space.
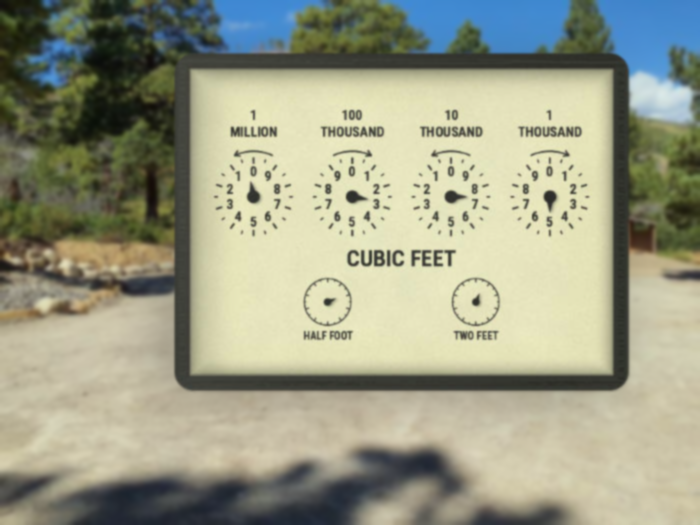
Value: 27500 ft³
